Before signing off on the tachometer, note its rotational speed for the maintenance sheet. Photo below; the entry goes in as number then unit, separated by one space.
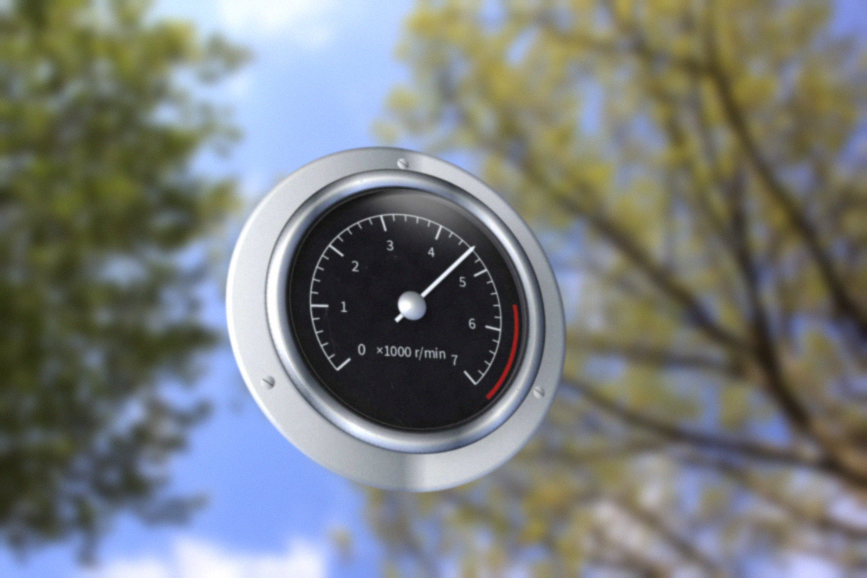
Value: 4600 rpm
